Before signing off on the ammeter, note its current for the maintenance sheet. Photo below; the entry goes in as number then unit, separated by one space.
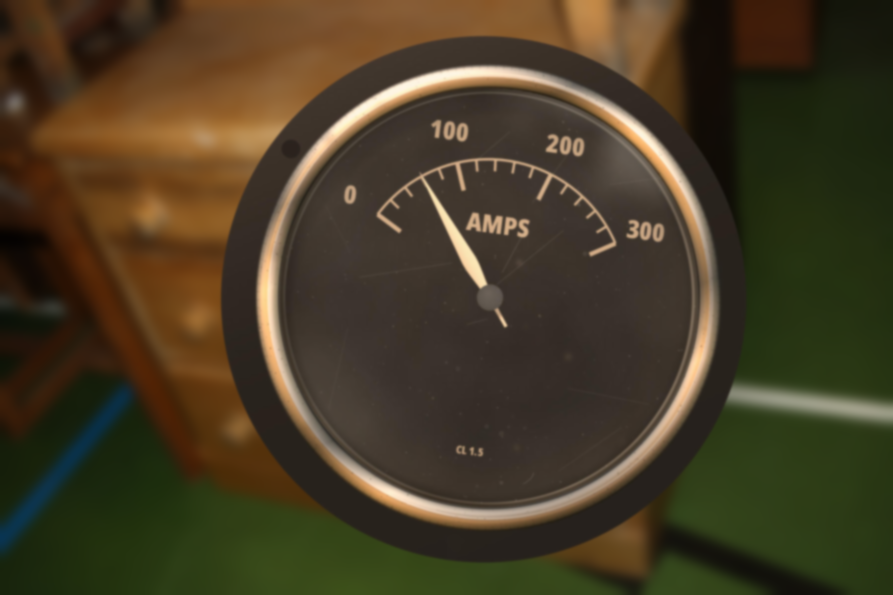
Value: 60 A
